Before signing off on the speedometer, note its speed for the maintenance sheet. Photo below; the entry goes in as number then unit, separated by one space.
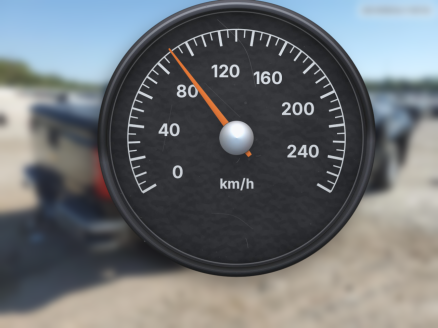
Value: 90 km/h
